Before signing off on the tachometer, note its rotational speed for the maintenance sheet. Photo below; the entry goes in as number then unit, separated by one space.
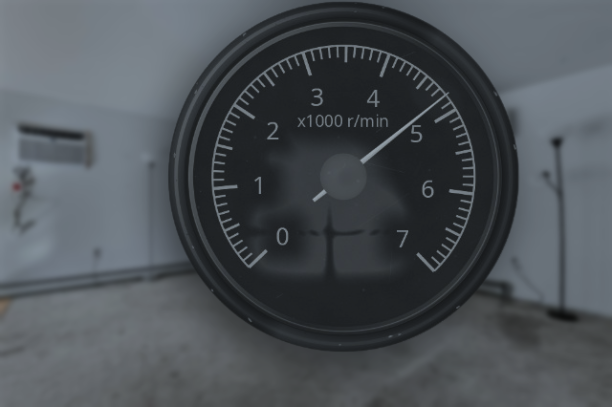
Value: 4800 rpm
